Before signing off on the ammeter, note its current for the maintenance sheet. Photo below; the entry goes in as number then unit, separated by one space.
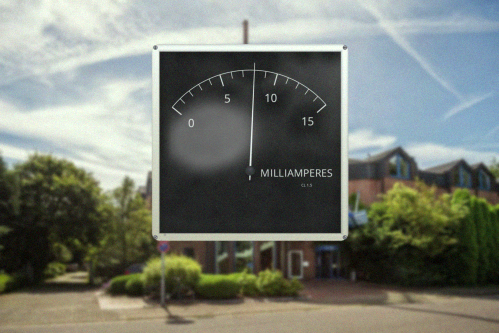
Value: 8 mA
